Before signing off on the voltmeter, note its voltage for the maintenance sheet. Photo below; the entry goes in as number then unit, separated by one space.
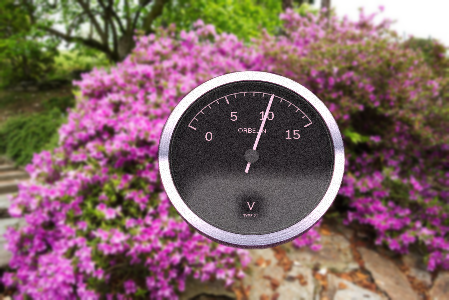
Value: 10 V
